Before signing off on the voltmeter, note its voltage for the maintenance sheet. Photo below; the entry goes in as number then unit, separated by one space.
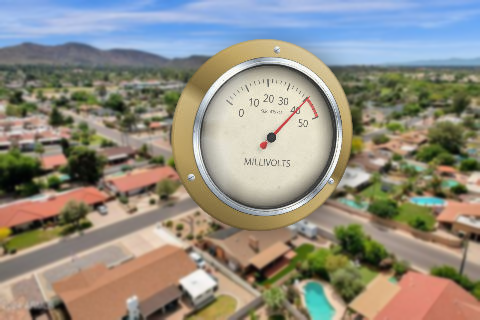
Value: 40 mV
